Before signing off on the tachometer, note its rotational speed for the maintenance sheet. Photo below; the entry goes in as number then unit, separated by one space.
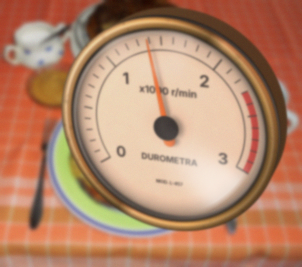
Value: 1400 rpm
